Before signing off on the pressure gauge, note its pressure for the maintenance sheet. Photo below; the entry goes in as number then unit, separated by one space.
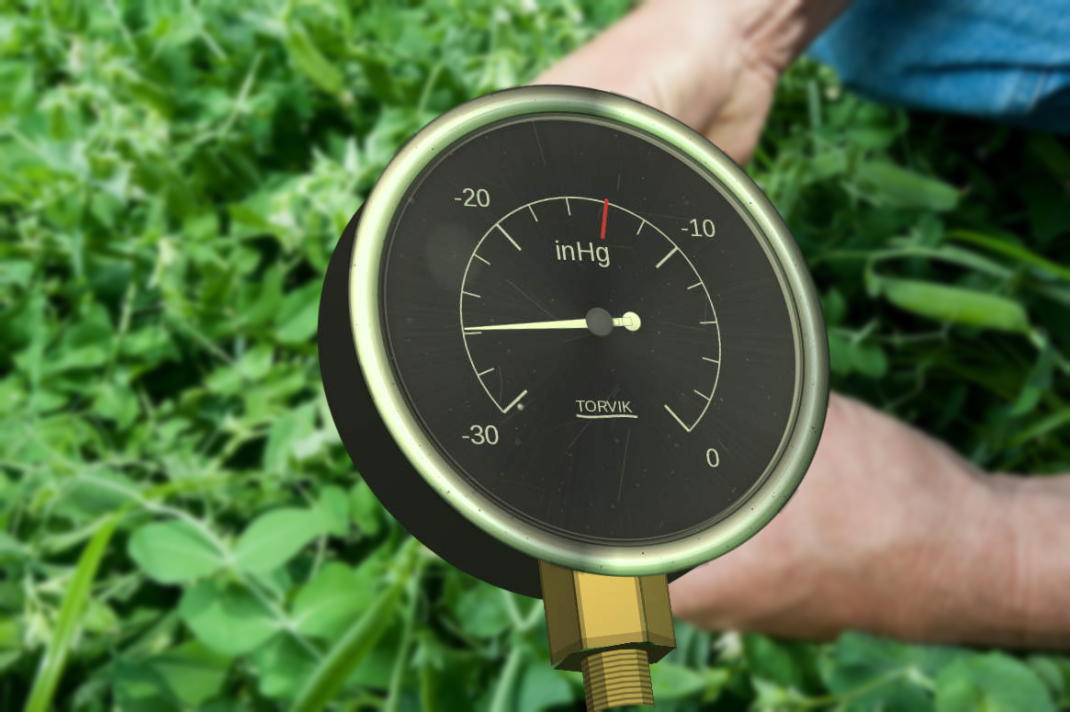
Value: -26 inHg
